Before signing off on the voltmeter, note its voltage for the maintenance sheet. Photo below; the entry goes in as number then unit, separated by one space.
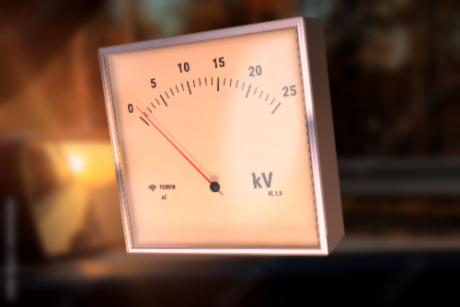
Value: 1 kV
